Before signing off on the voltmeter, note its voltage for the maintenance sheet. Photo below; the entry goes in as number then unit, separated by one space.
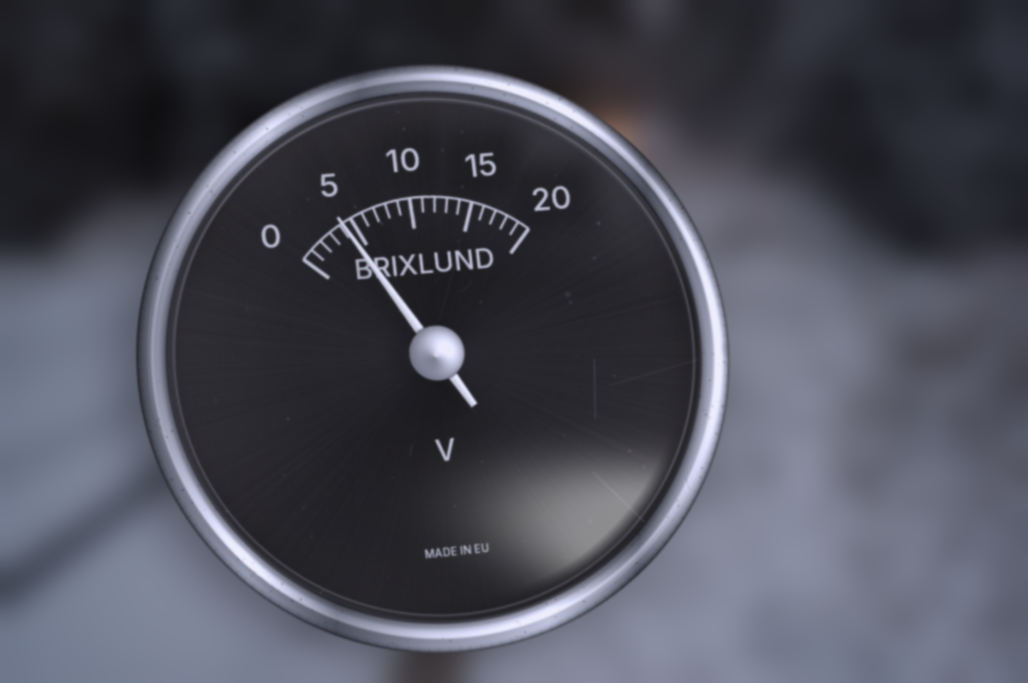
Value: 4 V
